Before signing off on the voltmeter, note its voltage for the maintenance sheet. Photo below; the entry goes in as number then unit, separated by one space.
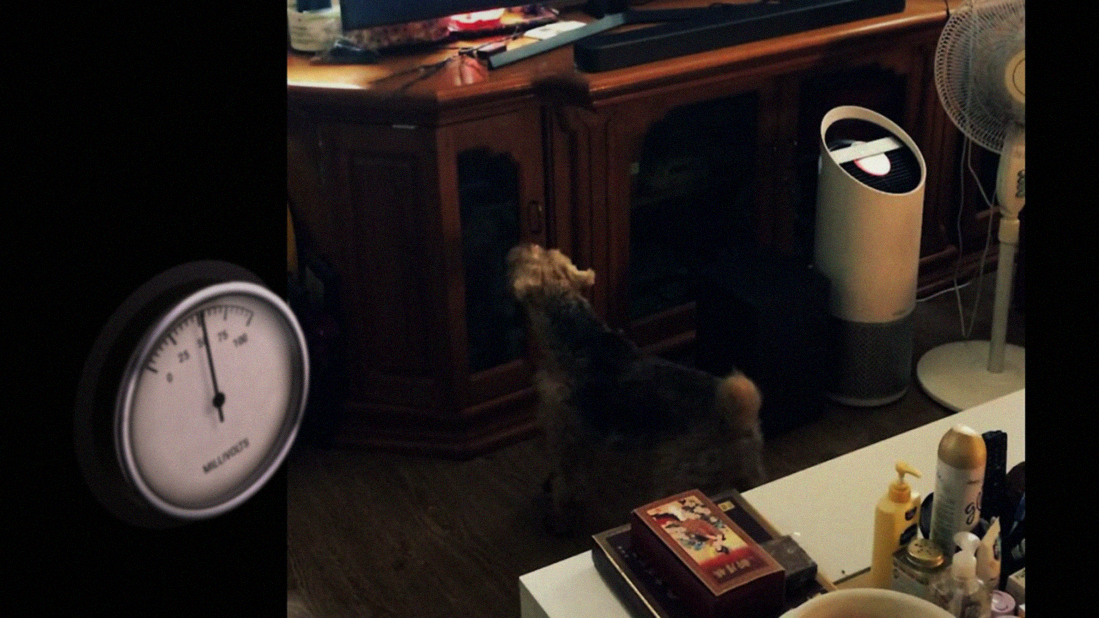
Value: 50 mV
